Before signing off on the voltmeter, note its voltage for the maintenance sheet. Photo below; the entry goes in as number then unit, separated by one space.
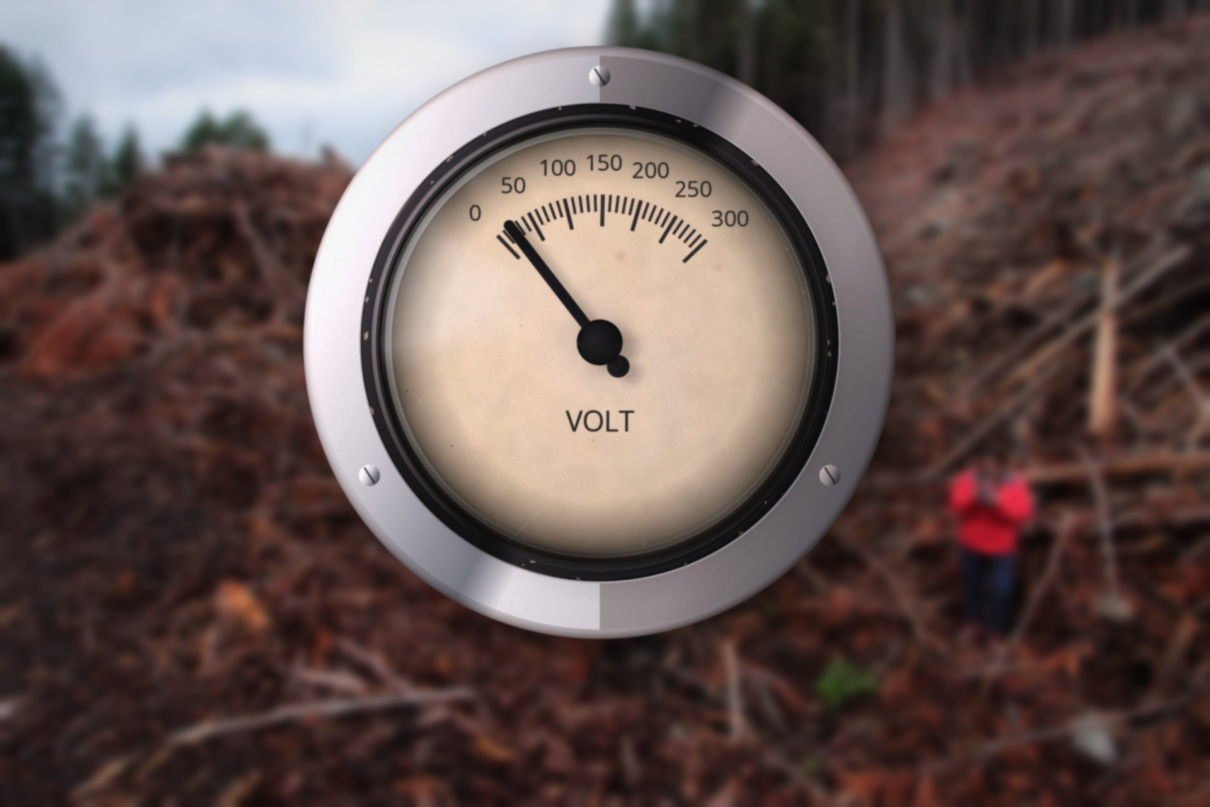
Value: 20 V
